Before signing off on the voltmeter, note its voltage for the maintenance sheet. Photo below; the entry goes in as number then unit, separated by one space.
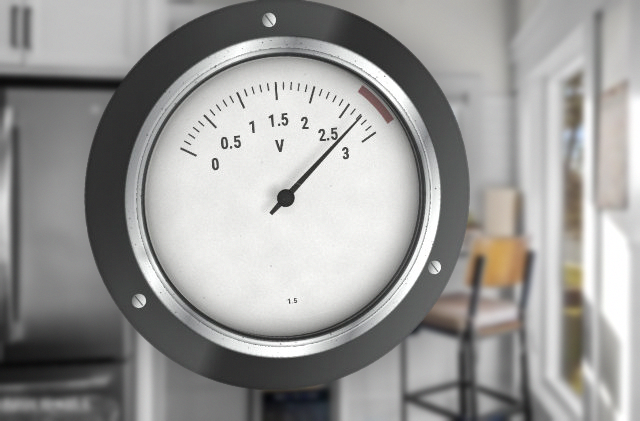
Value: 2.7 V
